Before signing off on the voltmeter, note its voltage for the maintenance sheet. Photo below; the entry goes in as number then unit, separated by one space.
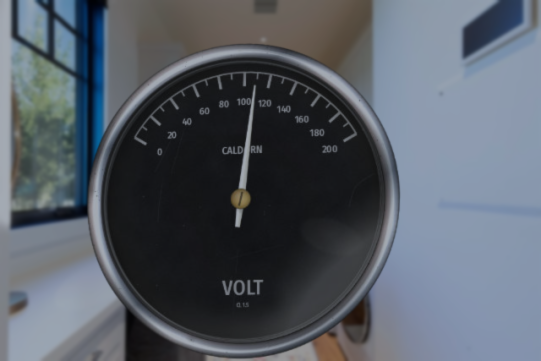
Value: 110 V
